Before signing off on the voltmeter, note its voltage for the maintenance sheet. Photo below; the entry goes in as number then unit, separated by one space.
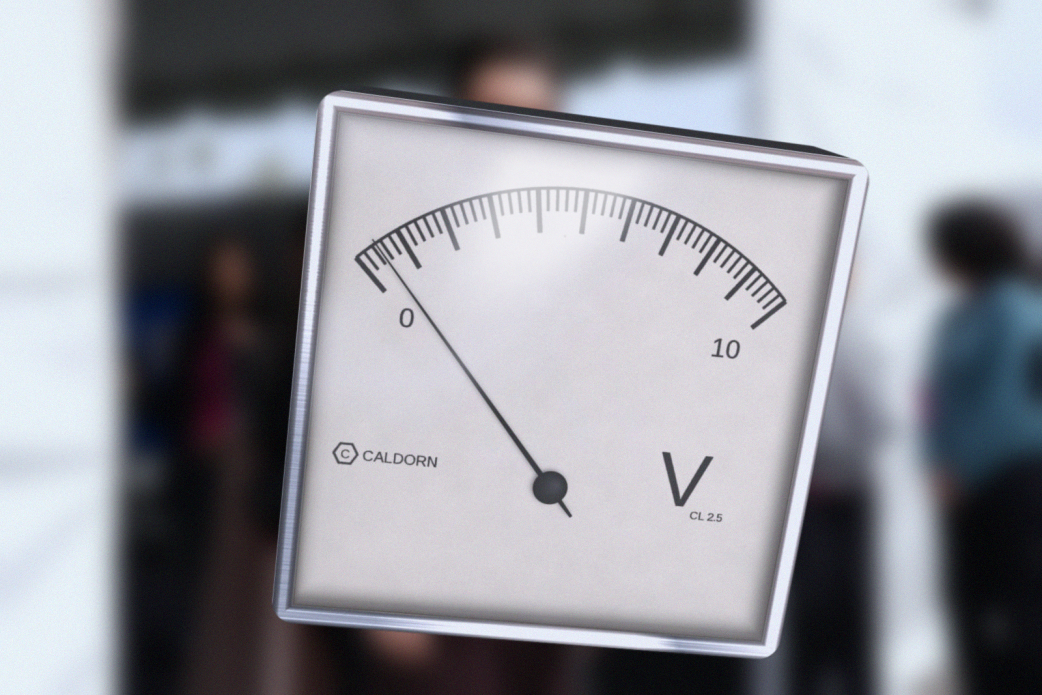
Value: 0.5 V
